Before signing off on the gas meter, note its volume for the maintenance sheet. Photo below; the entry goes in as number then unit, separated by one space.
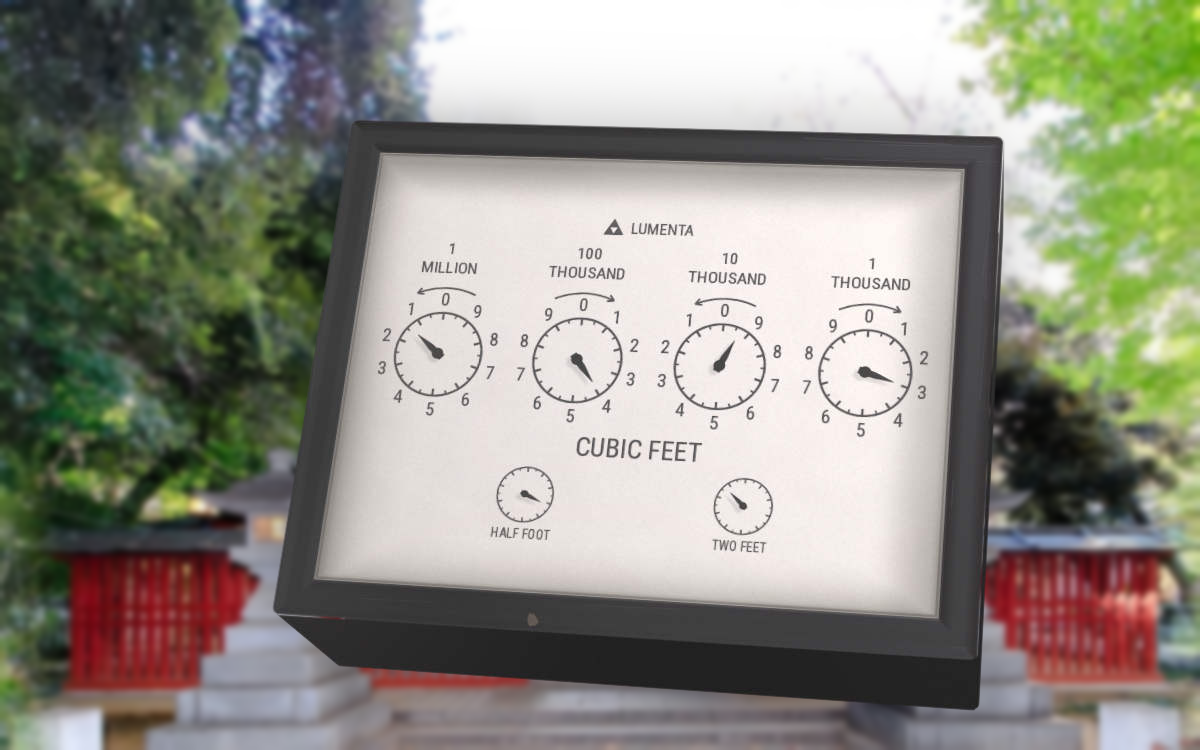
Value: 139300 ft³
